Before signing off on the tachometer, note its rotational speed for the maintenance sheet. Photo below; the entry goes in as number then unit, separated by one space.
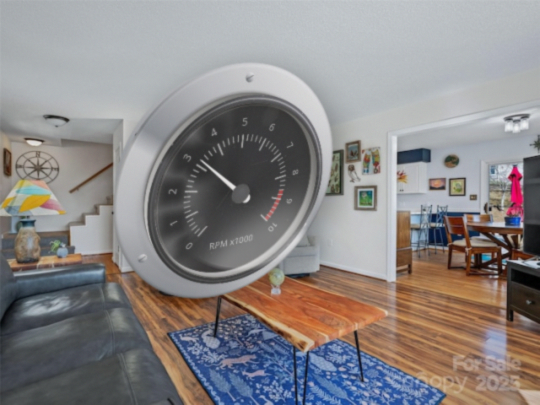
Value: 3200 rpm
